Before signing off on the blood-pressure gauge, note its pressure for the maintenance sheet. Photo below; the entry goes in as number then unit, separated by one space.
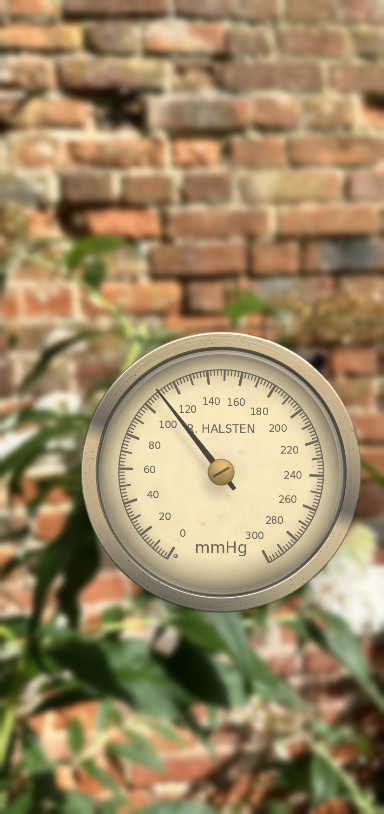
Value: 110 mmHg
